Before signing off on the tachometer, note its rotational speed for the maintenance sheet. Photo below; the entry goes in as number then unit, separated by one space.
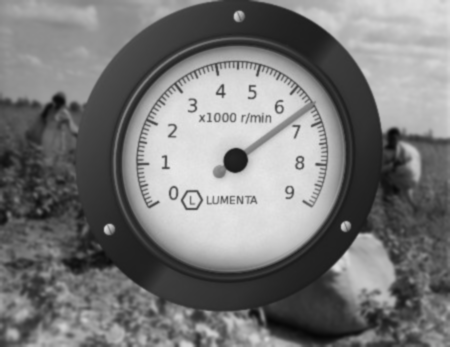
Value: 6500 rpm
